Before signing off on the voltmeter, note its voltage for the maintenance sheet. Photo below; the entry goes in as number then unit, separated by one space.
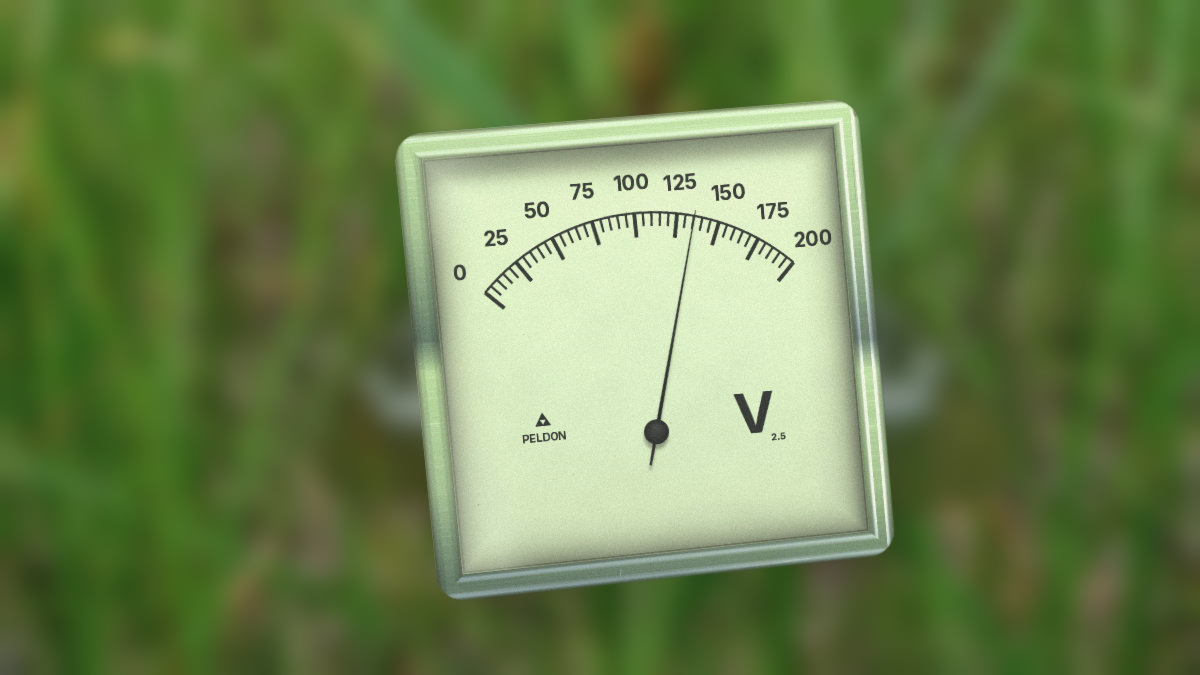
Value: 135 V
